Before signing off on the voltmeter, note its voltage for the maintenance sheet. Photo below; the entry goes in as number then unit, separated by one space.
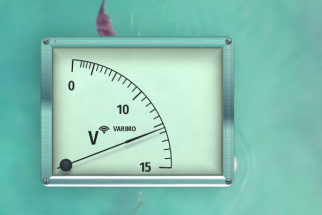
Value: 12.75 V
